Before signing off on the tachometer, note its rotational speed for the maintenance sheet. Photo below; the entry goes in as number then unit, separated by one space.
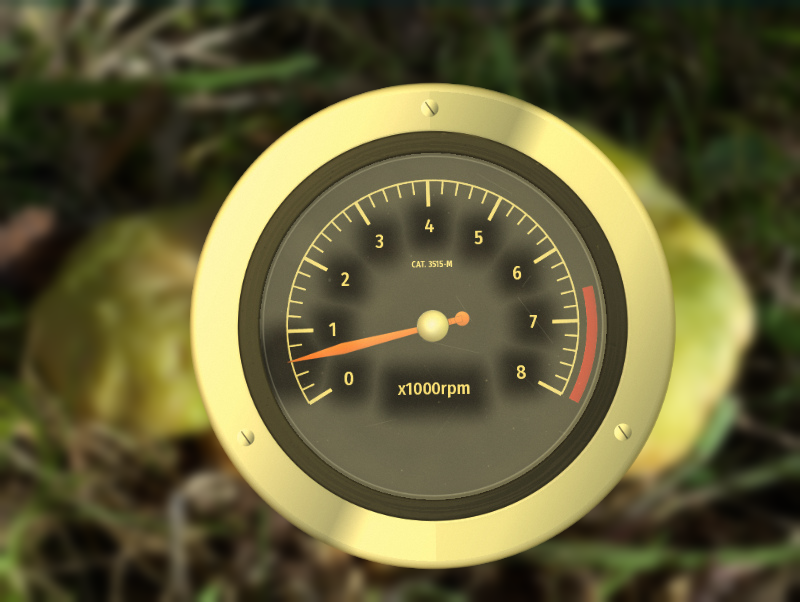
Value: 600 rpm
